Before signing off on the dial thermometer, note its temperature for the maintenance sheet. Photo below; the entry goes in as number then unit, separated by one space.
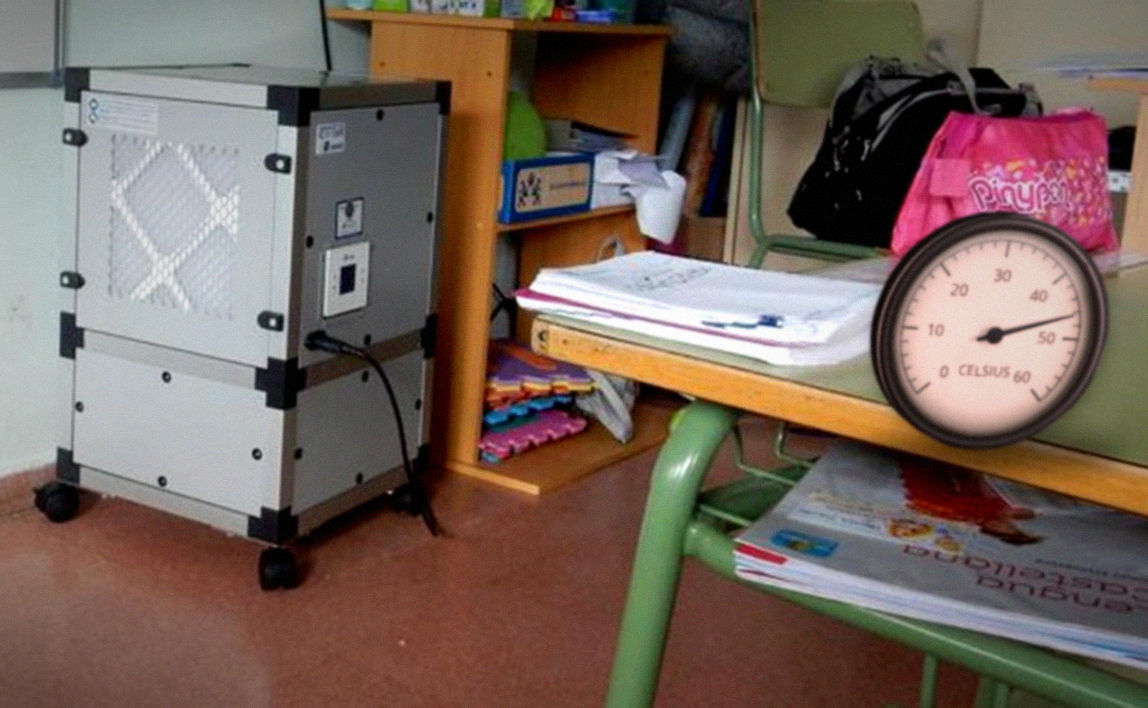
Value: 46 °C
